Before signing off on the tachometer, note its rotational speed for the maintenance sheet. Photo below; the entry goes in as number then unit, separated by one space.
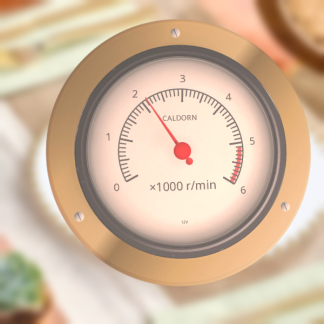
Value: 2100 rpm
